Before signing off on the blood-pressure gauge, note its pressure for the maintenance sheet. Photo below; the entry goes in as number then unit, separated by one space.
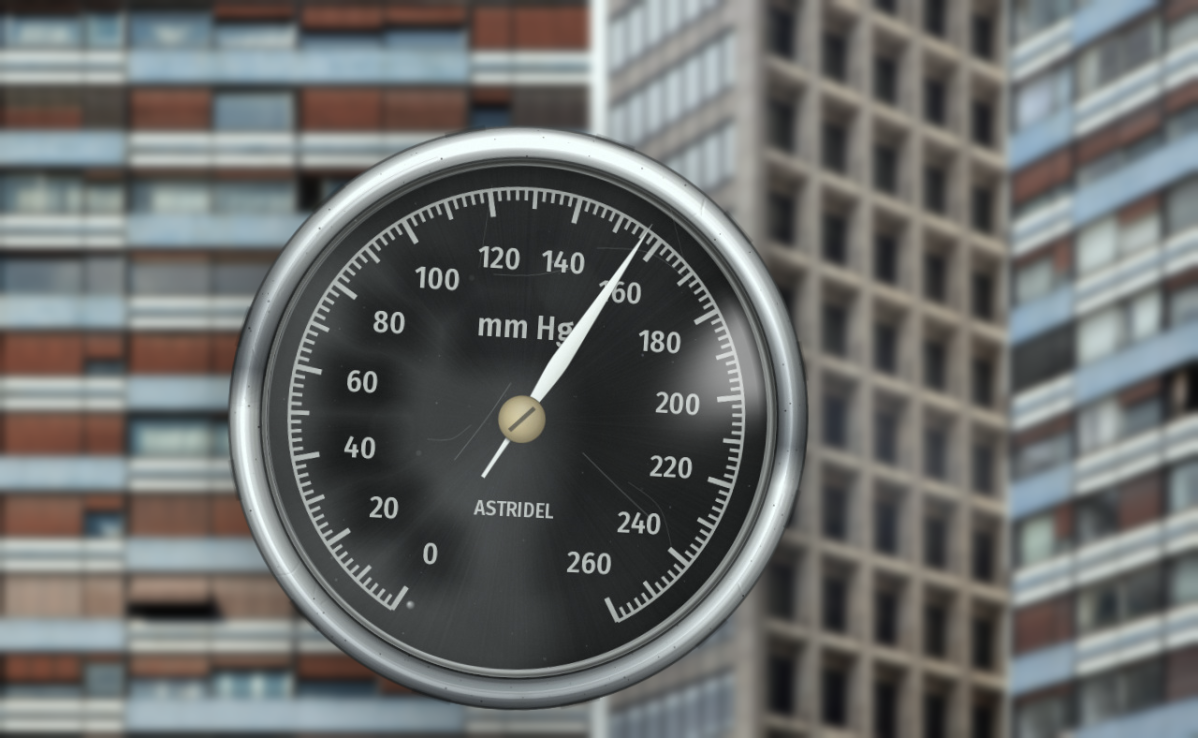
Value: 156 mmHg
